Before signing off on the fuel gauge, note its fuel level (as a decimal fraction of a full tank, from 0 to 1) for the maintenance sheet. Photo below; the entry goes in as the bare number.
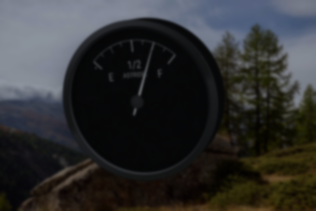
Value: 0.75
